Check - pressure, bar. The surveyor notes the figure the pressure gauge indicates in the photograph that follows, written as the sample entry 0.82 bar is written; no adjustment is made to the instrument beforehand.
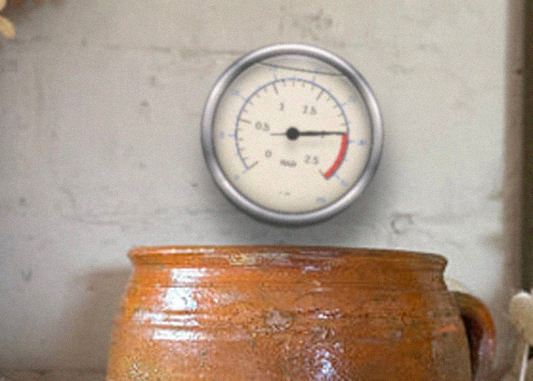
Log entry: 2 bar
